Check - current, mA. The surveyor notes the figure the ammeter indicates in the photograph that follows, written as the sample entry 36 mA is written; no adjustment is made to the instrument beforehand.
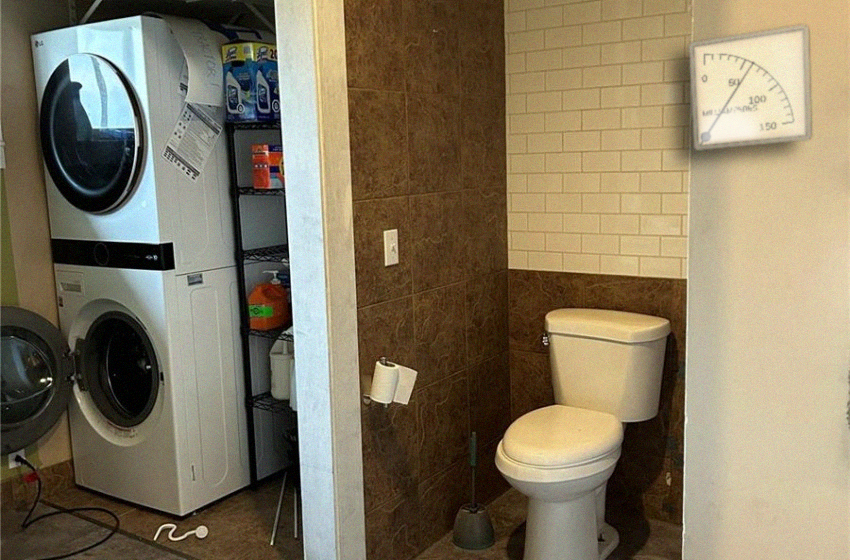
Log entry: 60 mA
